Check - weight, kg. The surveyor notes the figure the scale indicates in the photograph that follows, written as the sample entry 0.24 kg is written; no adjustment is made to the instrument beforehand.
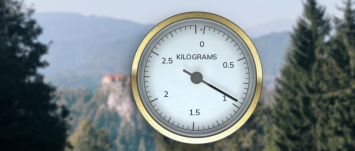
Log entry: 0.95 kg
